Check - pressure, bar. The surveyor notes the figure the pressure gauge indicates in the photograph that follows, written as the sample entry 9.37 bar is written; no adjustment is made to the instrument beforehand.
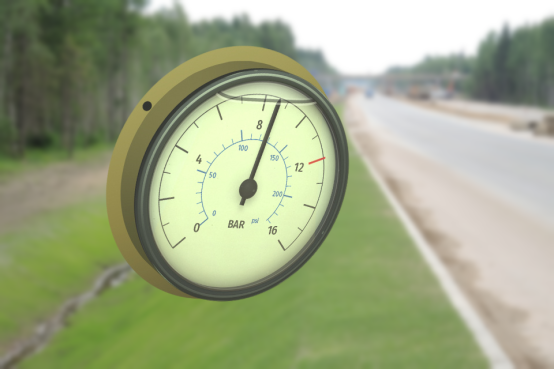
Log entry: 8.5 bar
